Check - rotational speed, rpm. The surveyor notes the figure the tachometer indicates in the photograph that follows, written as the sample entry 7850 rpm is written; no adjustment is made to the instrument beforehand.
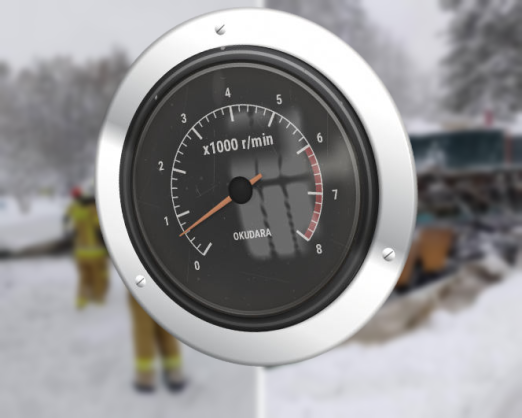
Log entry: 600 rpm
